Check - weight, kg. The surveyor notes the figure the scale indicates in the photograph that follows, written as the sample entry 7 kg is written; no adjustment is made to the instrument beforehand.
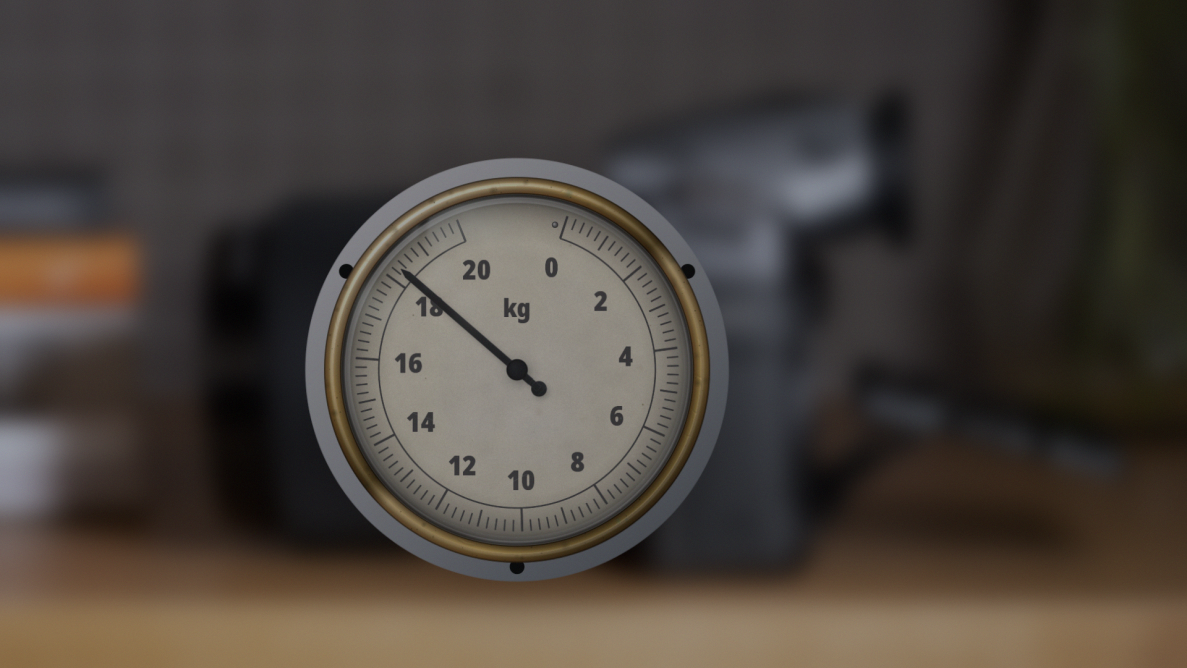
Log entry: 18.3 kg
